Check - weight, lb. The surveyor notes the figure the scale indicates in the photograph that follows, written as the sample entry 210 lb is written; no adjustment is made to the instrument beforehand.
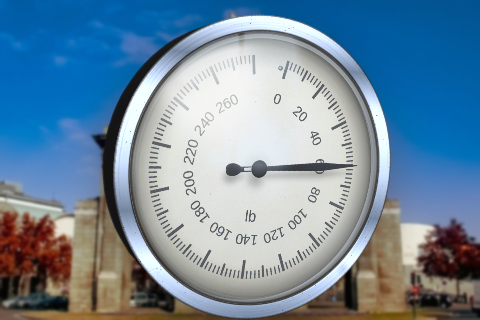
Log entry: 60 lb
